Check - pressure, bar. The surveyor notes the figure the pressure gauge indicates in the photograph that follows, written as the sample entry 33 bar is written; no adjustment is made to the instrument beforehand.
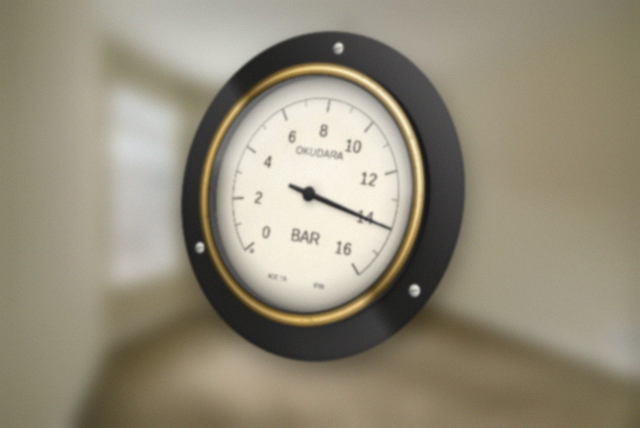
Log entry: 14 bar
